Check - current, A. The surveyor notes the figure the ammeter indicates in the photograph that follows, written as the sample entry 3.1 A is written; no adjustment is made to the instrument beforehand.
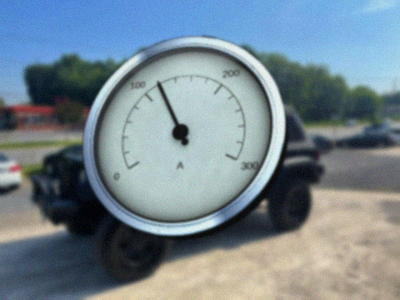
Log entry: 120 A
